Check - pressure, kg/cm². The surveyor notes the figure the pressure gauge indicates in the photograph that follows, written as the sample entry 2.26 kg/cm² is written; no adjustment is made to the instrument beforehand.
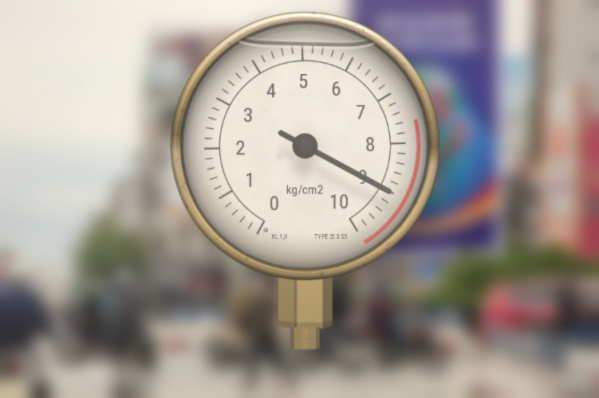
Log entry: 9 kg/cm²
